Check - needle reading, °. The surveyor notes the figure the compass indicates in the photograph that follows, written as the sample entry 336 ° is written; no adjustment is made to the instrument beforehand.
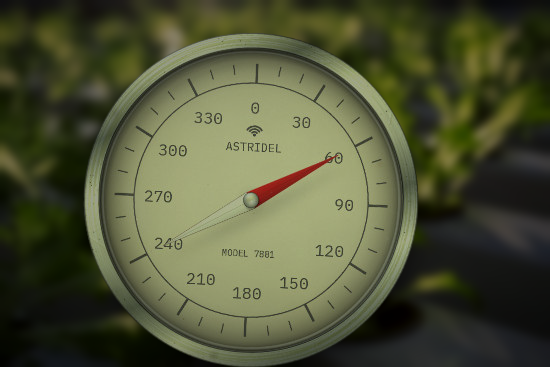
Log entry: 60 °
